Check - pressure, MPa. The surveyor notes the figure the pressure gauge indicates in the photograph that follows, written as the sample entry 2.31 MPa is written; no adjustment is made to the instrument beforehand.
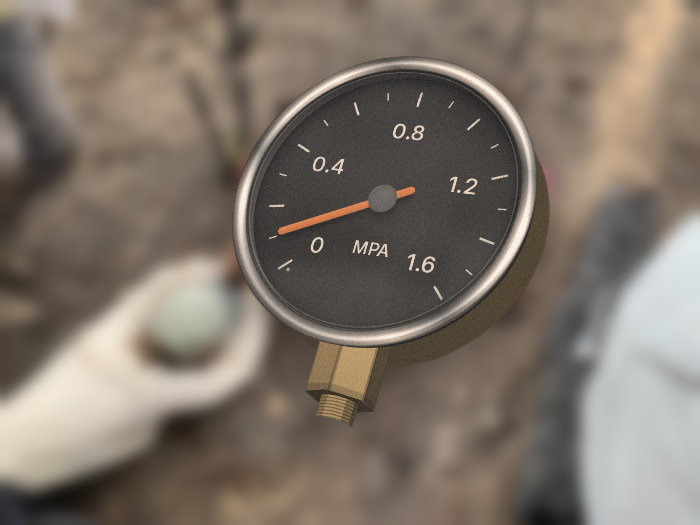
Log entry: 0.1 MPa
